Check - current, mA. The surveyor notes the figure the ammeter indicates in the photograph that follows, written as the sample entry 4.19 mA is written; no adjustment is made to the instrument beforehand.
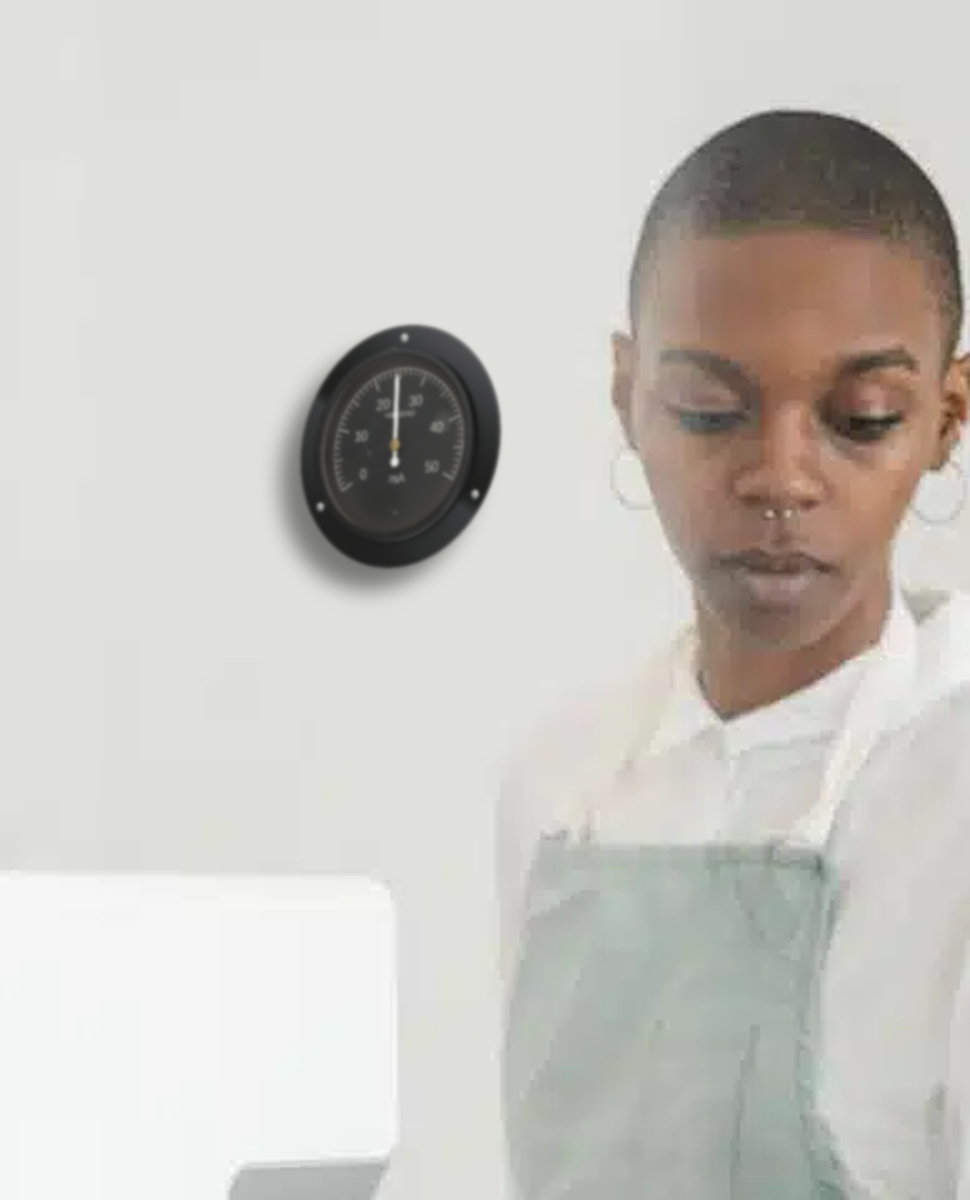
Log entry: 25 mA
